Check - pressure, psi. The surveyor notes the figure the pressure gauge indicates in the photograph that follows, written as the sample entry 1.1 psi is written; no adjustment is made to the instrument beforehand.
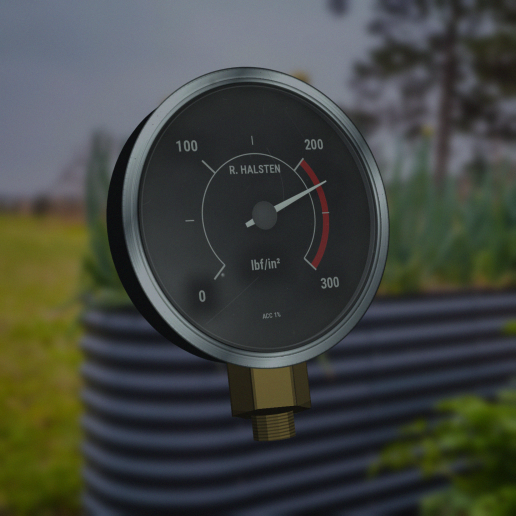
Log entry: 225 psi
